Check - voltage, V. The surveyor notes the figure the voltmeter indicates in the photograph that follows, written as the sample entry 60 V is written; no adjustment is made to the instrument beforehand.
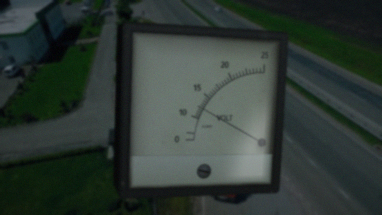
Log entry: 12.5 V
